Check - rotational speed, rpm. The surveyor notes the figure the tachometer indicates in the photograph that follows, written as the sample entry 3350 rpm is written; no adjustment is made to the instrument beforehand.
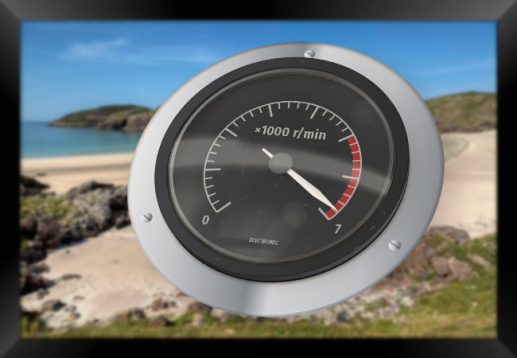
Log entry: 6800 rpm
